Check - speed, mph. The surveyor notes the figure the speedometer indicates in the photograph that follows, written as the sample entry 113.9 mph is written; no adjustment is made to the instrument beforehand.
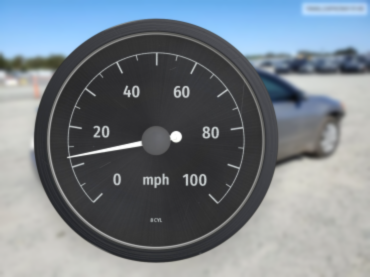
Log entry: 12.5 mph
